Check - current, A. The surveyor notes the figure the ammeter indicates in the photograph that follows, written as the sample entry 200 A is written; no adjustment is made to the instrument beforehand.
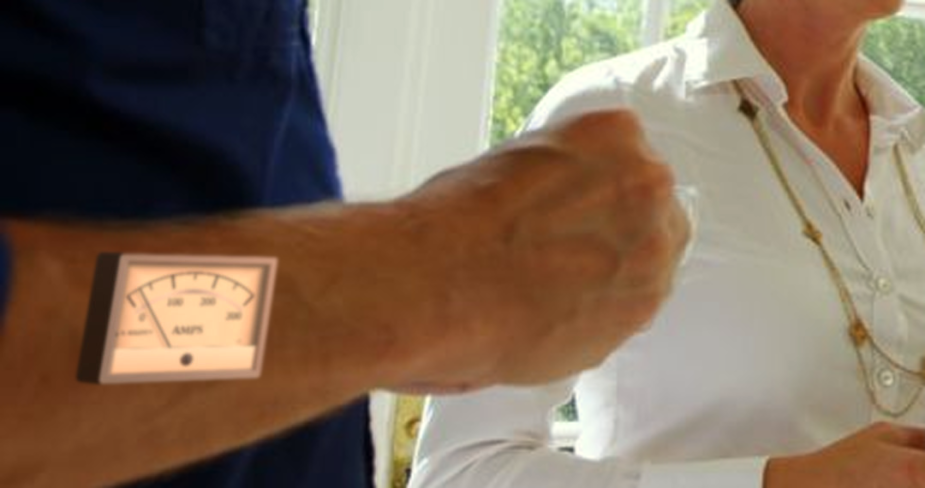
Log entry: 25 A
